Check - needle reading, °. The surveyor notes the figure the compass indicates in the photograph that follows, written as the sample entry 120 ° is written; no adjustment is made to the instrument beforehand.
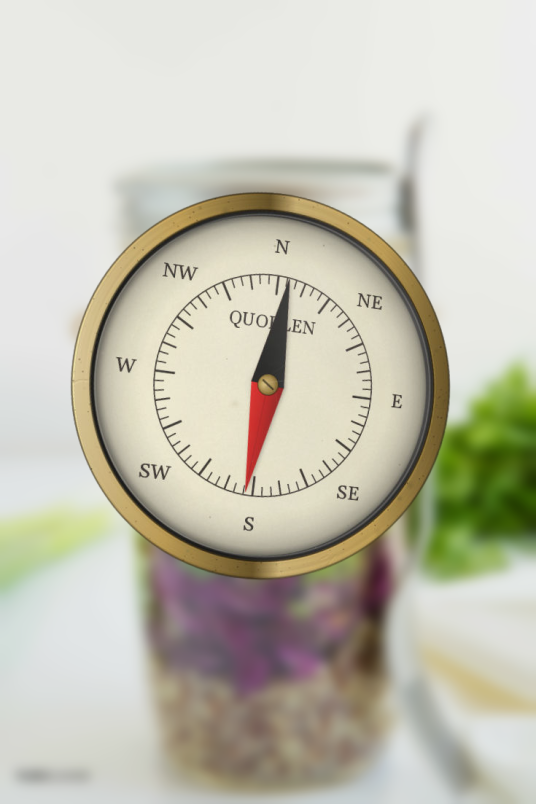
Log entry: 185 °
